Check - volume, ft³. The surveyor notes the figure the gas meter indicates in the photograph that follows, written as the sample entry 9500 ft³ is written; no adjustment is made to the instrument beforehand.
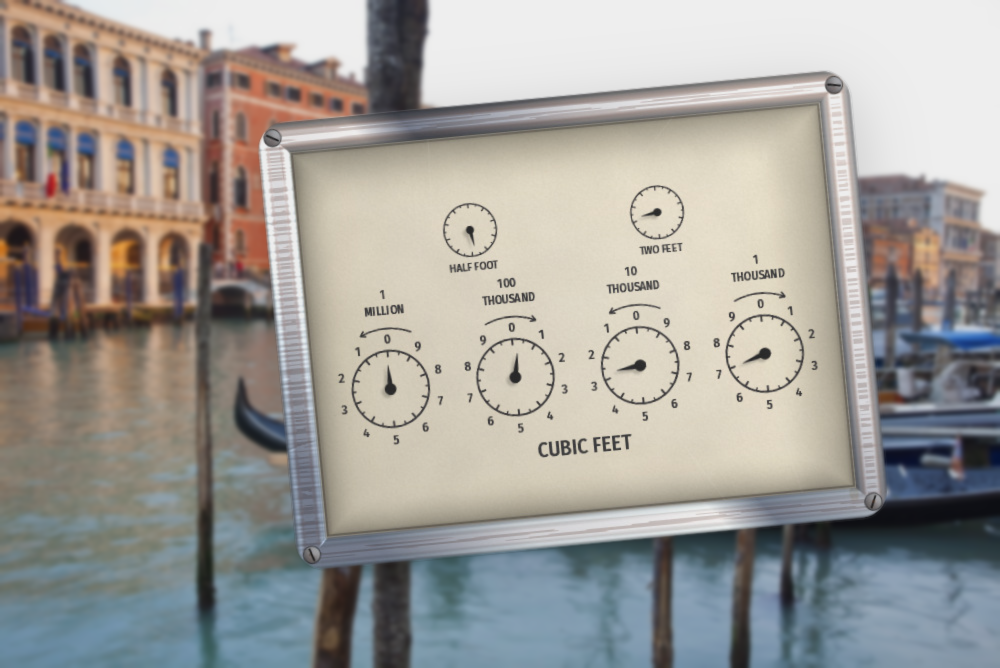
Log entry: 2700 ft³
